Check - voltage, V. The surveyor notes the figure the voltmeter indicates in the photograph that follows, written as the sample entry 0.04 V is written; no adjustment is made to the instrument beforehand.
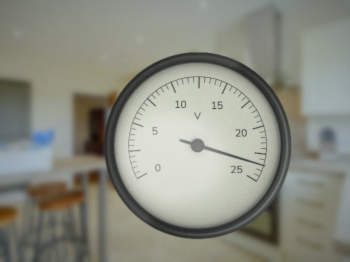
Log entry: 23.5 V
